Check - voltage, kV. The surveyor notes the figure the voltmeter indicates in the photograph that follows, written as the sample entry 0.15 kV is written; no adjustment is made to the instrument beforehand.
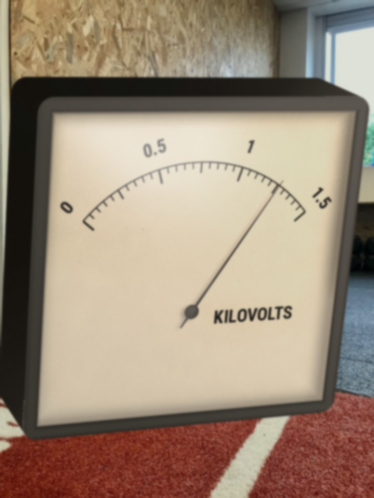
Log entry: 1.25 kV
